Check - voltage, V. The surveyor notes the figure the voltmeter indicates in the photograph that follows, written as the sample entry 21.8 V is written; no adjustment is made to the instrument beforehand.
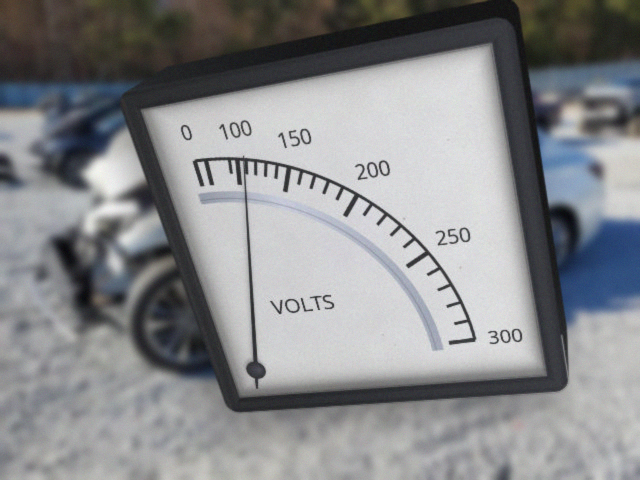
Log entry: 110 V
